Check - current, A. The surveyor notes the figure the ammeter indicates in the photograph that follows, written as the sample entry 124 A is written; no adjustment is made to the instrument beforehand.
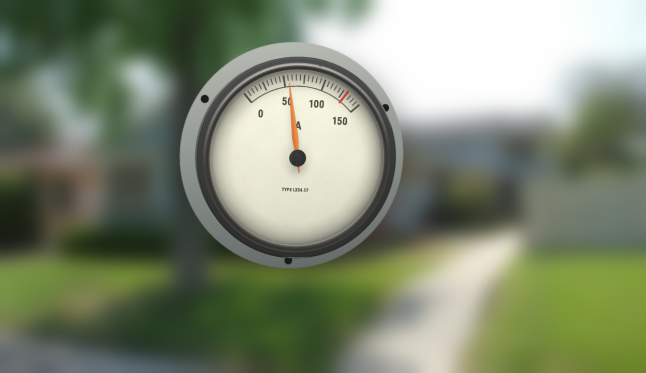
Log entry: 55 A
